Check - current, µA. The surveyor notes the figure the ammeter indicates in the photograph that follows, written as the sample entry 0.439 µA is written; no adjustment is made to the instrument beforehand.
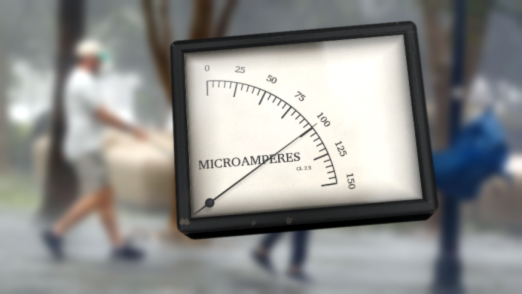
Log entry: 100 µA
